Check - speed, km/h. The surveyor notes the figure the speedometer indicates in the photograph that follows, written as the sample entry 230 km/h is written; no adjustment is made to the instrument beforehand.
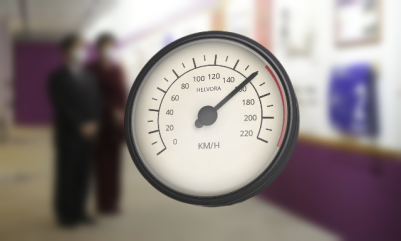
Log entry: 160 km/h
